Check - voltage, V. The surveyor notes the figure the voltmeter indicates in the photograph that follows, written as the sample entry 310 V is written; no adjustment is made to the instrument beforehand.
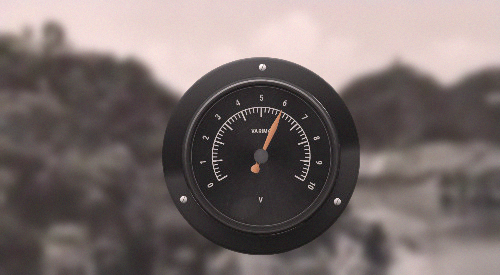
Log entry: 6 V
